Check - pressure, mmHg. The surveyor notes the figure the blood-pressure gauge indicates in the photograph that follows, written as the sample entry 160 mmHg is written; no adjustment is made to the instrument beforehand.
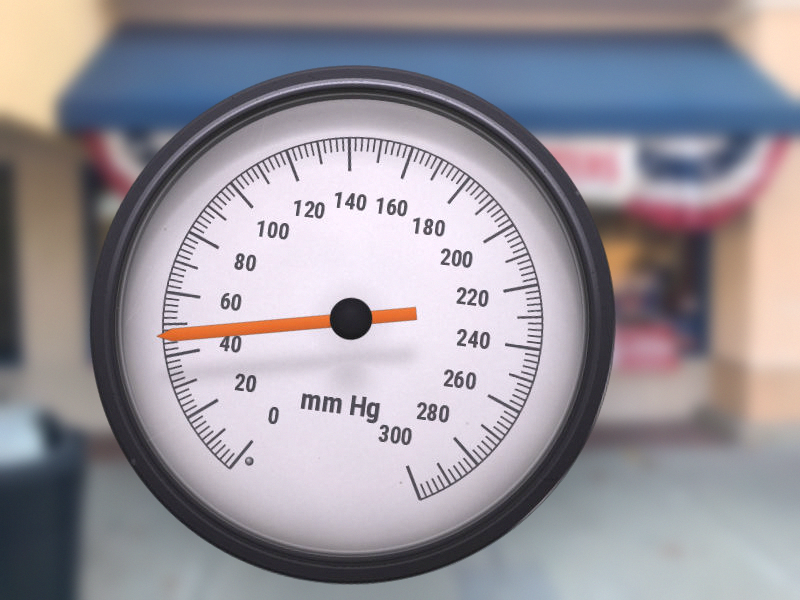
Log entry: 46 mmHg
